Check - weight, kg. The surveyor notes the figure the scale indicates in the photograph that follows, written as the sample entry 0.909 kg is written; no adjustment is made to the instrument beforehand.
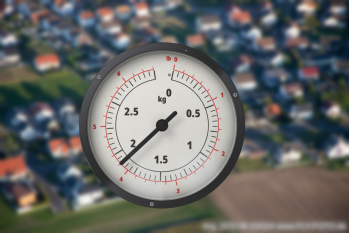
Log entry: 1.9 kg
